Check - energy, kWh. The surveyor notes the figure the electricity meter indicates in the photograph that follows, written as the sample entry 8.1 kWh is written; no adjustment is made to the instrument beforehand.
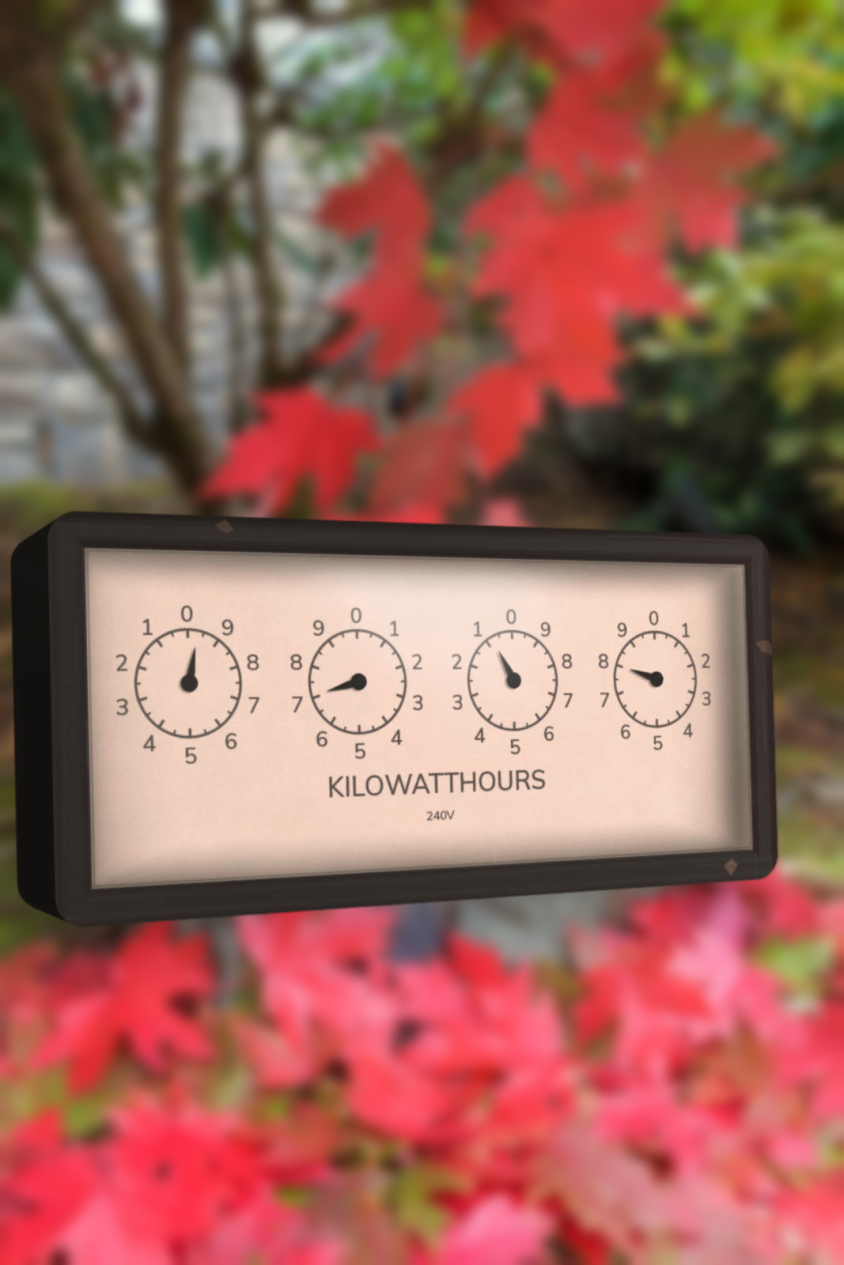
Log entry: 9708 kWh
